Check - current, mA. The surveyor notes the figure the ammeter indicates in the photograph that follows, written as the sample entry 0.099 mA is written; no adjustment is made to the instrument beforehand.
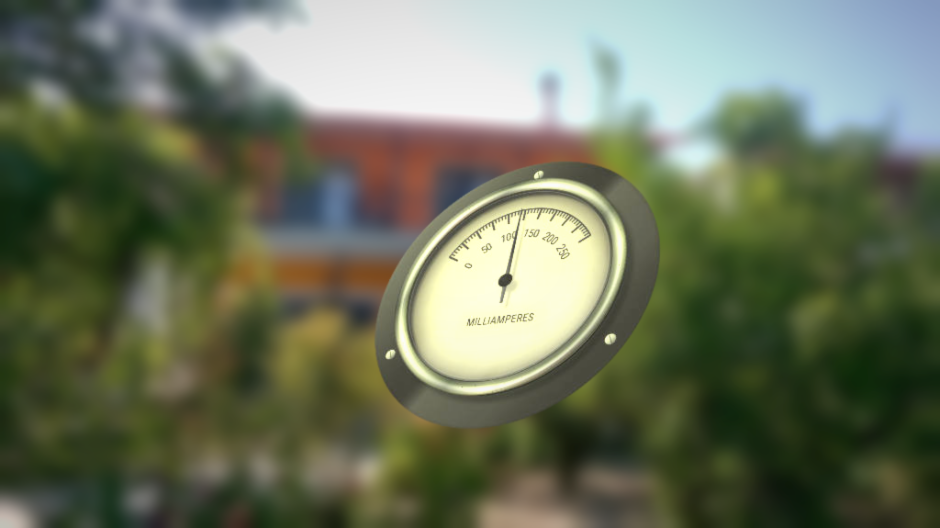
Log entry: 125 mA
